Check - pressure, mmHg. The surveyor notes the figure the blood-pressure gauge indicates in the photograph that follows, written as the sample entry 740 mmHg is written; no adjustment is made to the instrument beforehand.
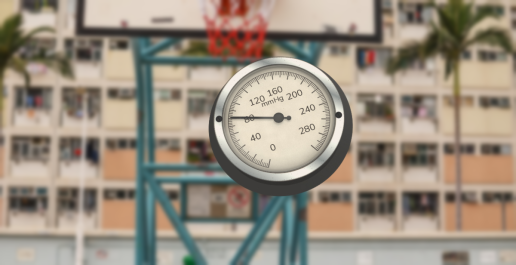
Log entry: 80 mmHg
